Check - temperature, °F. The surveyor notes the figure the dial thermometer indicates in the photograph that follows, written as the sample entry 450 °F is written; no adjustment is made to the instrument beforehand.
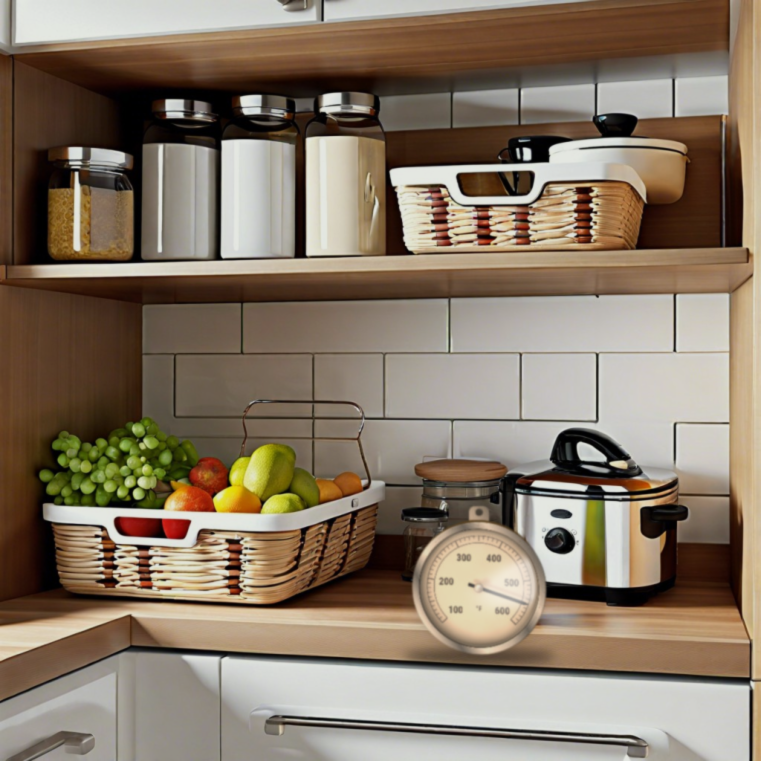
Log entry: 550 °F
